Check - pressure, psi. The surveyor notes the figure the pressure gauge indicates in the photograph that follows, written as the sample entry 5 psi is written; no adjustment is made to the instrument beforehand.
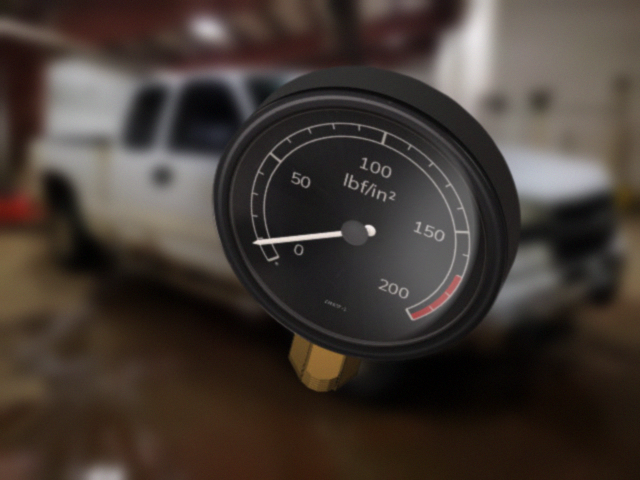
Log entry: 10 psi
